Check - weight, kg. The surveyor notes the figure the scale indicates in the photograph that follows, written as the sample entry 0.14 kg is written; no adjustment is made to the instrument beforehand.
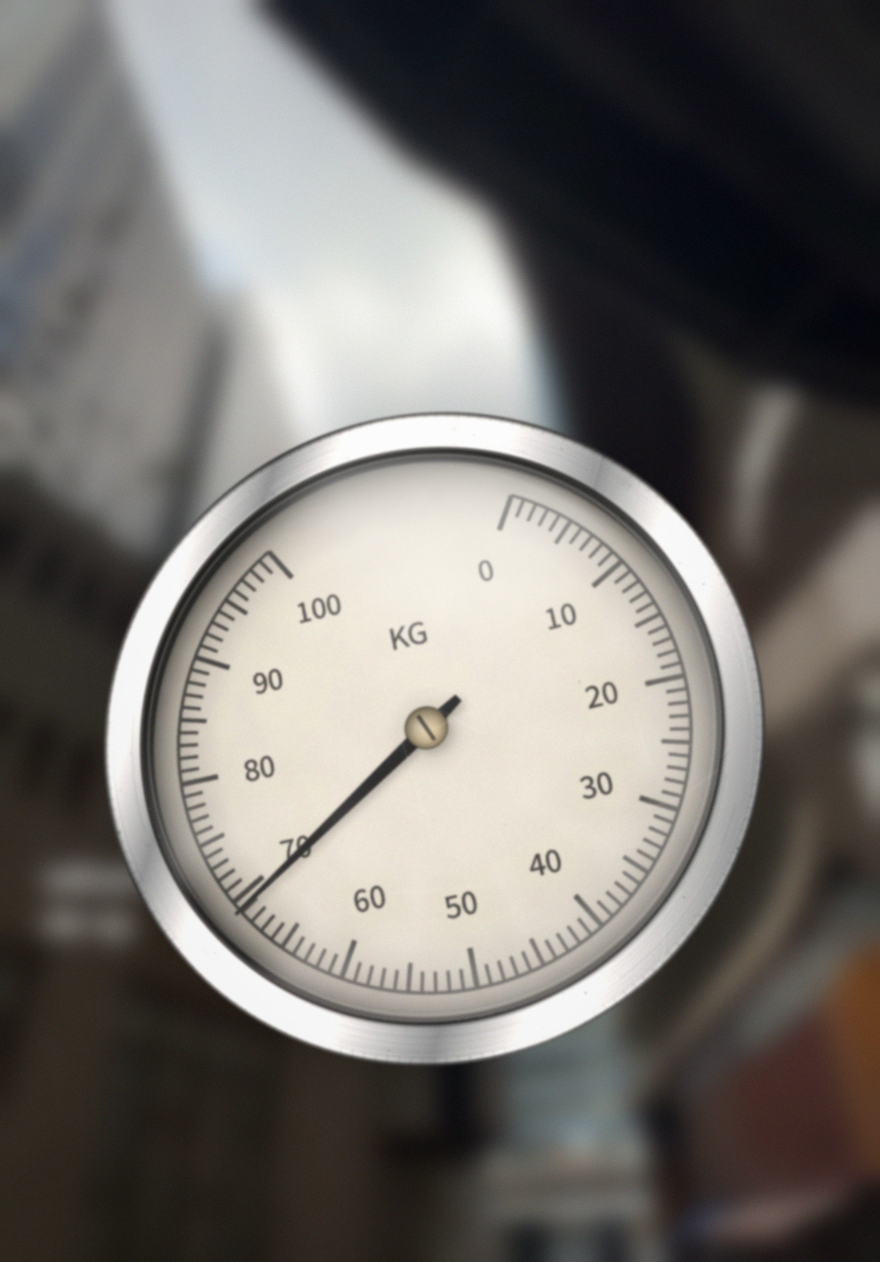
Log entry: 69 kg
